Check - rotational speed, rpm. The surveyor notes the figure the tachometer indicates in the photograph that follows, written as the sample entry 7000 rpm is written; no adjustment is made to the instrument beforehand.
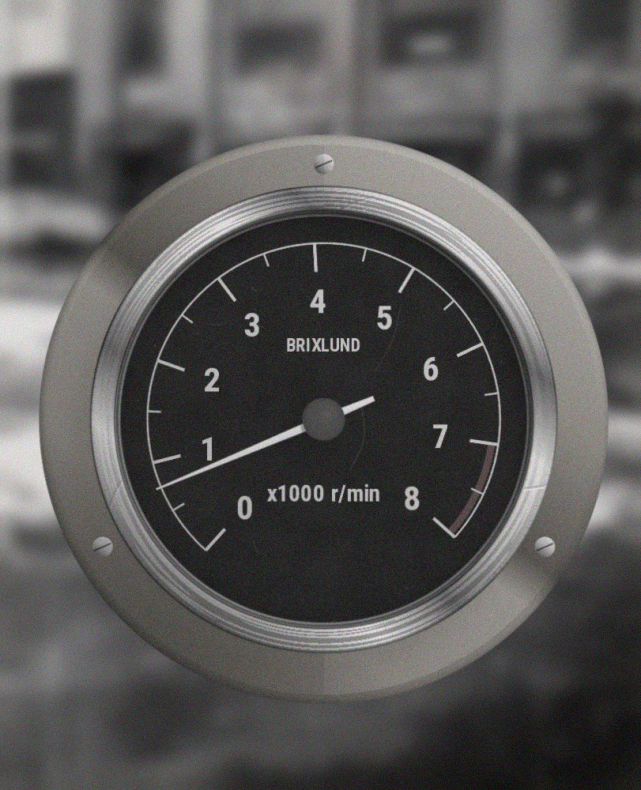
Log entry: 750 rpm
